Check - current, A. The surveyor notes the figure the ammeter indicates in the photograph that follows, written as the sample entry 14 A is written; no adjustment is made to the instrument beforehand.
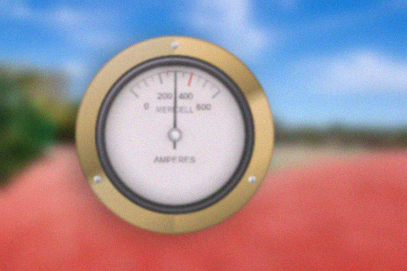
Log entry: 300 A
